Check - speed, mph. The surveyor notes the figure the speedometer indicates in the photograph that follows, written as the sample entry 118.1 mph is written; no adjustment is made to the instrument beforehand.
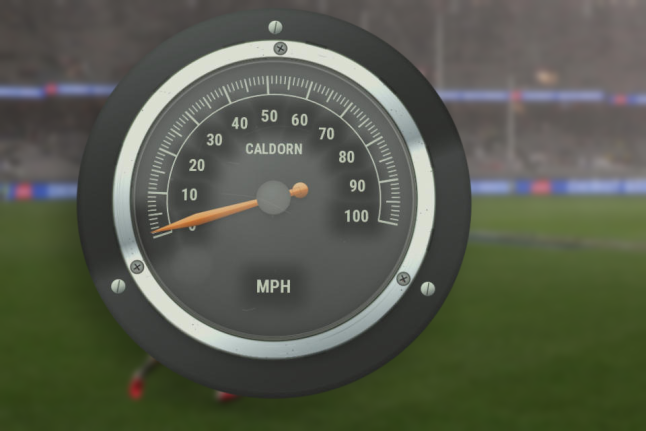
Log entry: 1 mph
